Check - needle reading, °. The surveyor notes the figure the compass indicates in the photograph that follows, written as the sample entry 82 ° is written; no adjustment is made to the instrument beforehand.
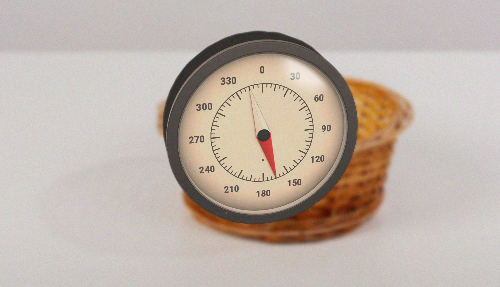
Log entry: 165 °
